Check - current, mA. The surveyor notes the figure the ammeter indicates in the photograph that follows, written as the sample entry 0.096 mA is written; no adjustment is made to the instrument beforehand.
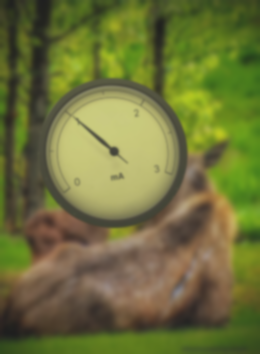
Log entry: 1 mA
